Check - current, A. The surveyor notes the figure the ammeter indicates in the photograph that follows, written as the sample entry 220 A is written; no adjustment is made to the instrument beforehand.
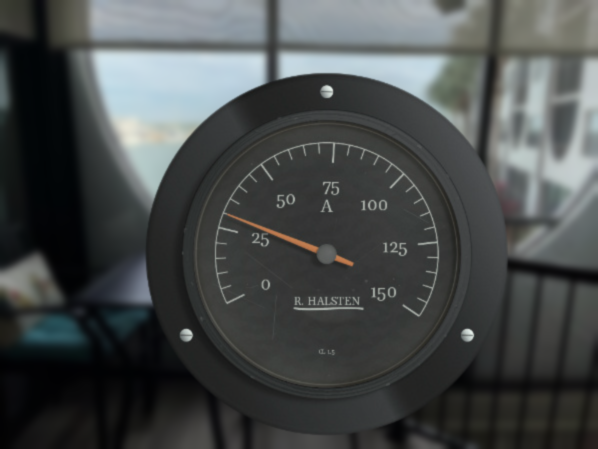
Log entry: 30 A
